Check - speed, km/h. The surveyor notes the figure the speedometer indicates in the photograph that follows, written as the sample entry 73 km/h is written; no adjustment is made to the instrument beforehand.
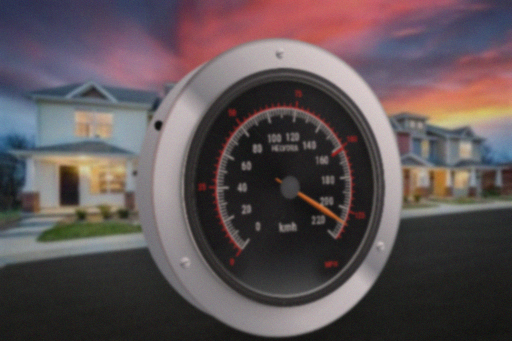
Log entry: 210 km/h
